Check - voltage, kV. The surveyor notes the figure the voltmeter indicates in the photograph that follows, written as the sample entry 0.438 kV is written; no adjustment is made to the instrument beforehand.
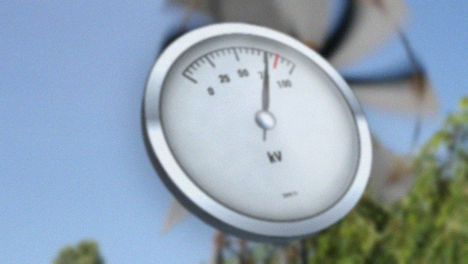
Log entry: 75 kV
